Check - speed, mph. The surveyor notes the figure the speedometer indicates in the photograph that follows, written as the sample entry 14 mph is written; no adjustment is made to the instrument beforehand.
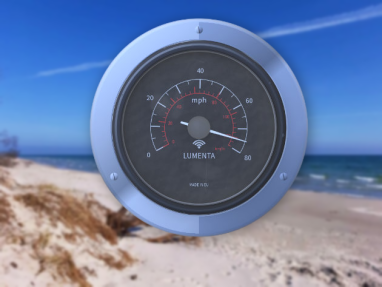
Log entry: 75 mph
